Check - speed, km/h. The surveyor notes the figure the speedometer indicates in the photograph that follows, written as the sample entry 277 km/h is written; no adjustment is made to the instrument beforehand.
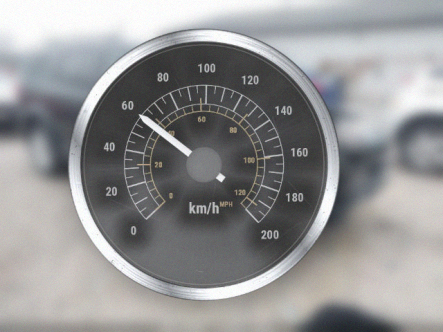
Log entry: 60 km/h
